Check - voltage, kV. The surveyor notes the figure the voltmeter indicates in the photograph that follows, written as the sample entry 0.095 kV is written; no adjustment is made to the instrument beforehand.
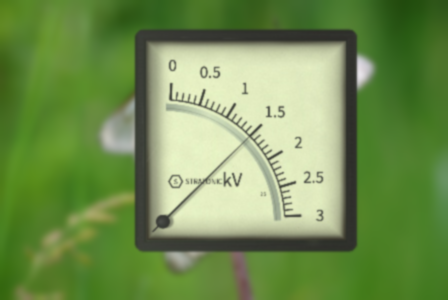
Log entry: 1.5 kV
